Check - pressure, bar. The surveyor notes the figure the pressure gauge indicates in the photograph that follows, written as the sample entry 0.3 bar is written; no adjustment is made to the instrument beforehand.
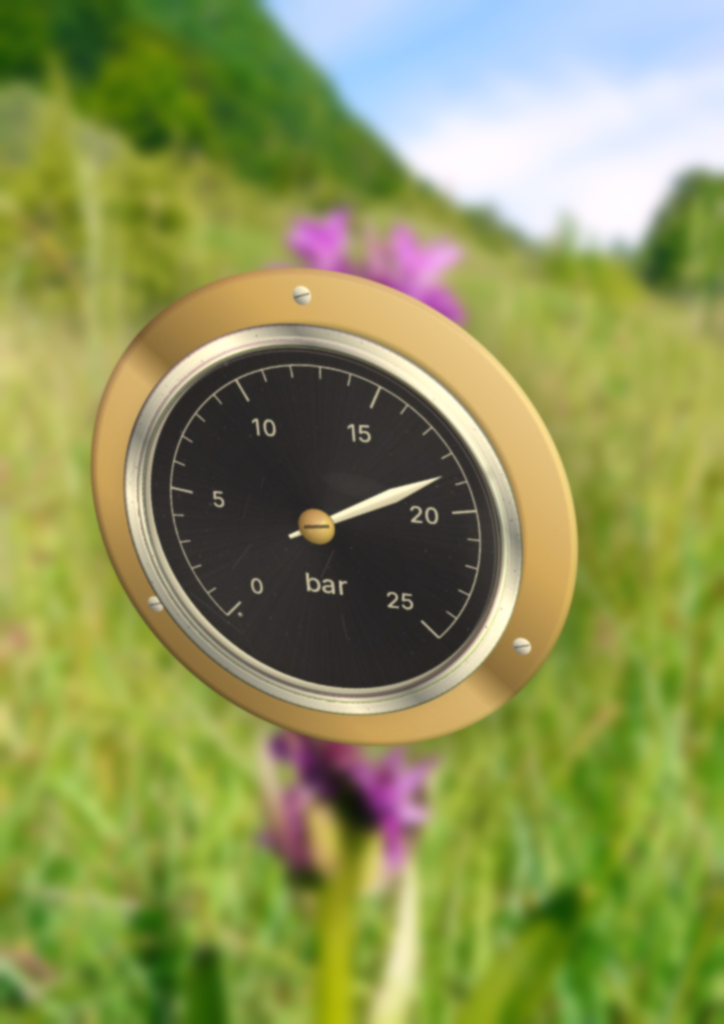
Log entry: 18.5 bar
